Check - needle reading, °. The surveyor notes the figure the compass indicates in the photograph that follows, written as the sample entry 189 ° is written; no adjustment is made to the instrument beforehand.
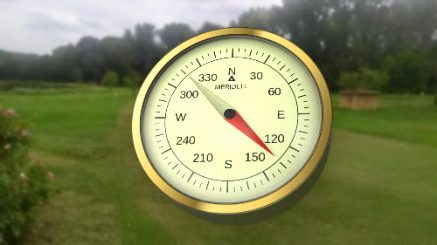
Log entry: 135 °
